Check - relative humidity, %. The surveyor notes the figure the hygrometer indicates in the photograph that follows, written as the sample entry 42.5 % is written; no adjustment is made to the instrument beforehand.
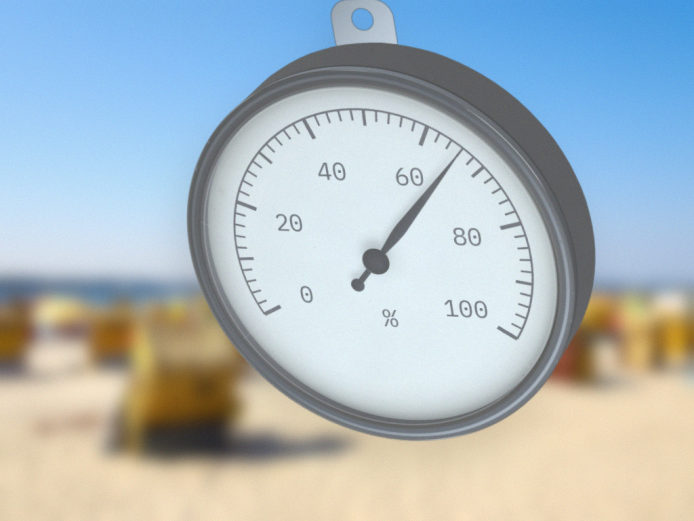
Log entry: 66 %
